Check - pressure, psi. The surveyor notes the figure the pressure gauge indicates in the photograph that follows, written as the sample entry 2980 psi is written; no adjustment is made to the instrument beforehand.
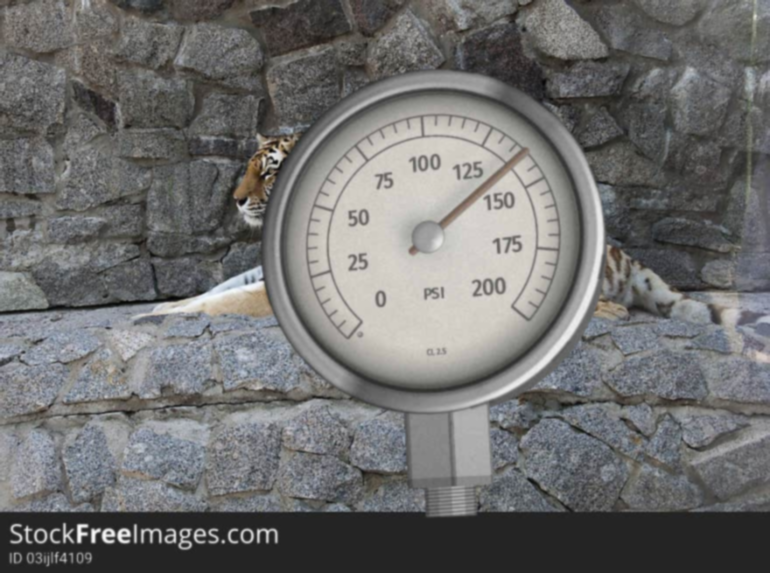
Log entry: 140 psi
